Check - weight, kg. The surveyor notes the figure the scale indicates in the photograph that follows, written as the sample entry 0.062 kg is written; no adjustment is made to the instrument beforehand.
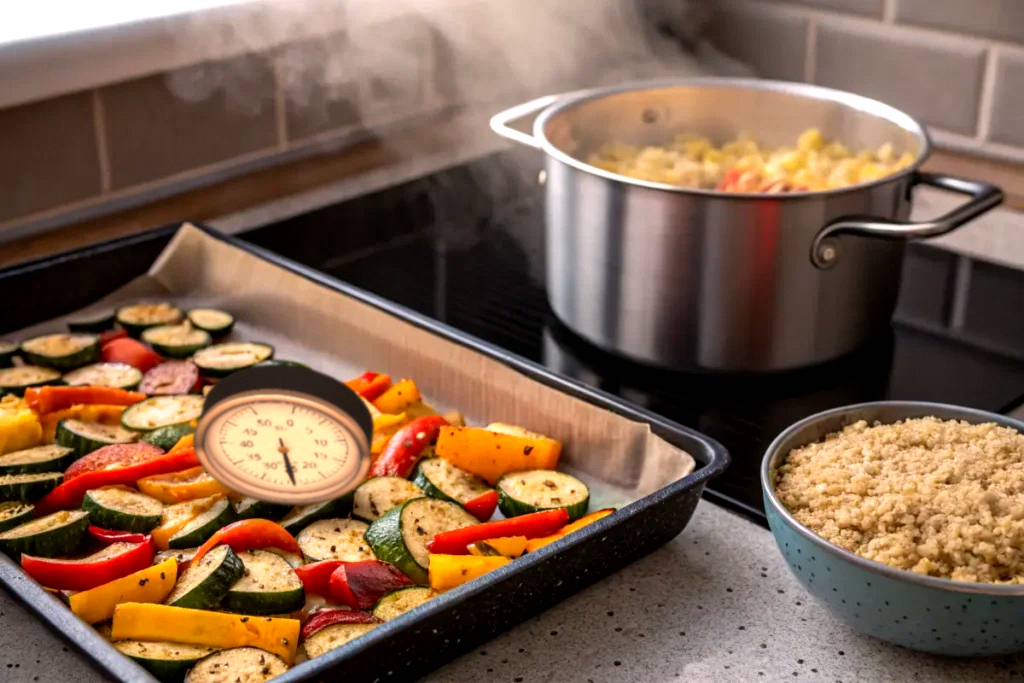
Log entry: 25 kg
